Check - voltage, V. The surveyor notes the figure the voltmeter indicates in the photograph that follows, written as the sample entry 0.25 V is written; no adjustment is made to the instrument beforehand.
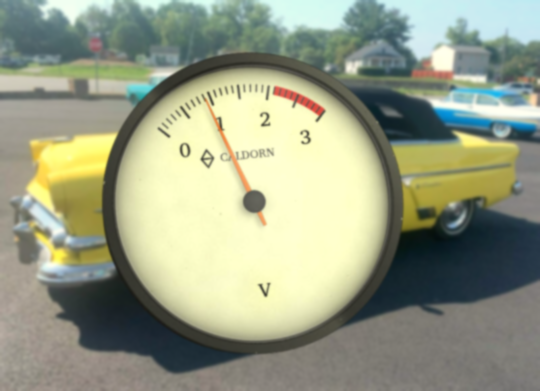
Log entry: 0.9 V
